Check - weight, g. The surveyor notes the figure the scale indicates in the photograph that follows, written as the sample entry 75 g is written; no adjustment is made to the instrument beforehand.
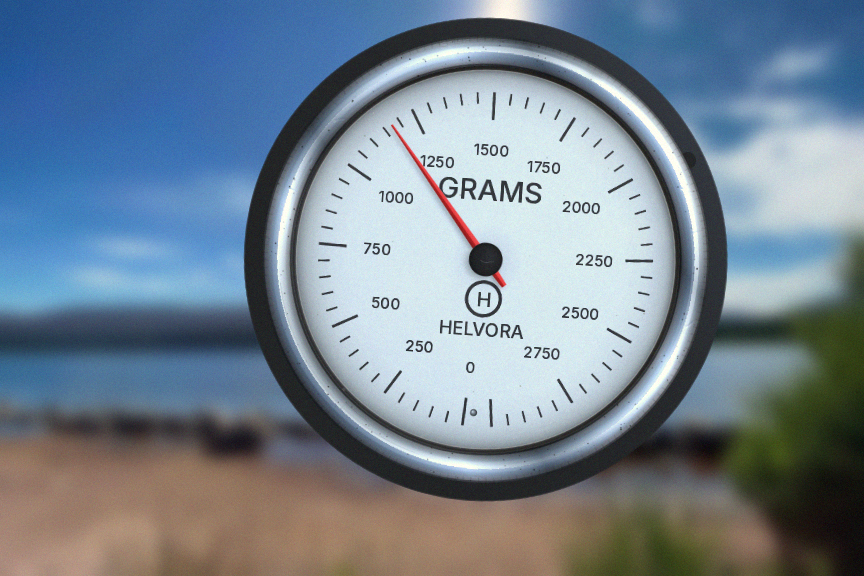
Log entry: 1175 g
